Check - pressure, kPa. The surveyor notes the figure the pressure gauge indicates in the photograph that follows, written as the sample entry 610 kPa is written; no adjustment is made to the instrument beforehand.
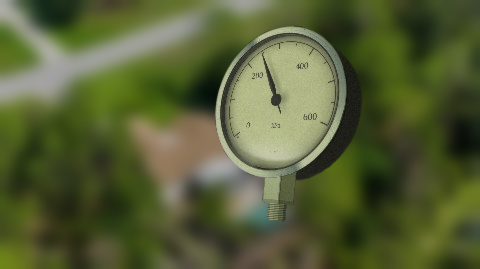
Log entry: 250 kPa
